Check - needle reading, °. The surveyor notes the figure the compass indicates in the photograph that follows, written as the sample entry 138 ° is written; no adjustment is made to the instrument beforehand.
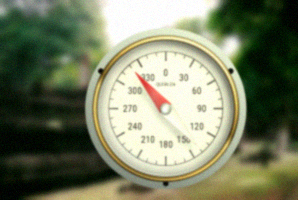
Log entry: 320 °
